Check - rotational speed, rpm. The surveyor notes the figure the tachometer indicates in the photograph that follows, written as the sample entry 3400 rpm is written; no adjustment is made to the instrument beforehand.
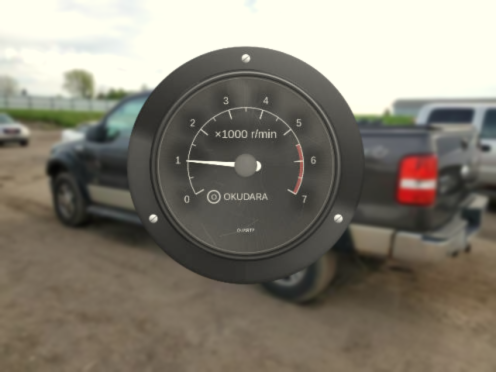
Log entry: 1000 rpm
